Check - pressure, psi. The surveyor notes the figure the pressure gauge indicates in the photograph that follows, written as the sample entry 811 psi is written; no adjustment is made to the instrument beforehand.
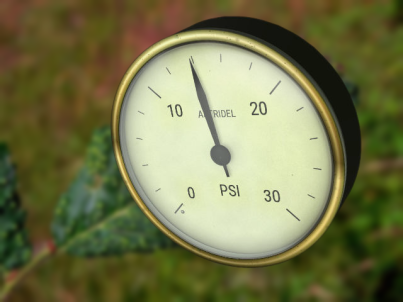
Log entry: 14 psi
